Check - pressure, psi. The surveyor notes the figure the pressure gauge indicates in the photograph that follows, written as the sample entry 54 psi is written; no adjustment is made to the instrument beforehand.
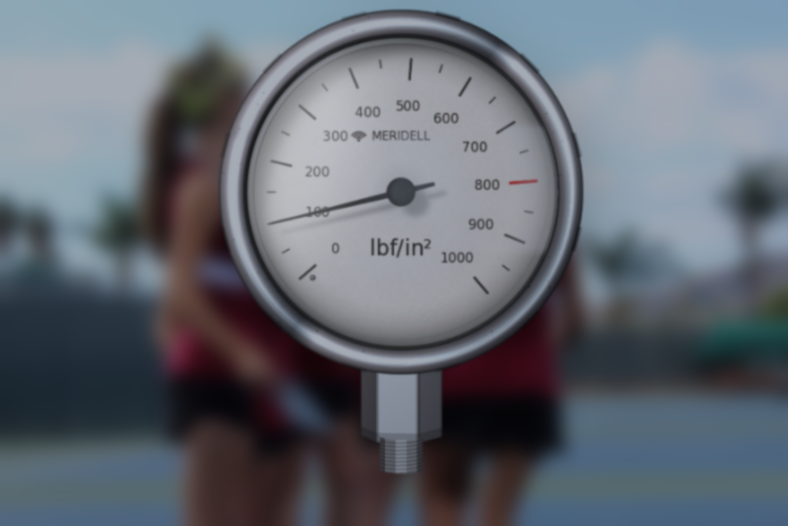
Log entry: 100 psi
